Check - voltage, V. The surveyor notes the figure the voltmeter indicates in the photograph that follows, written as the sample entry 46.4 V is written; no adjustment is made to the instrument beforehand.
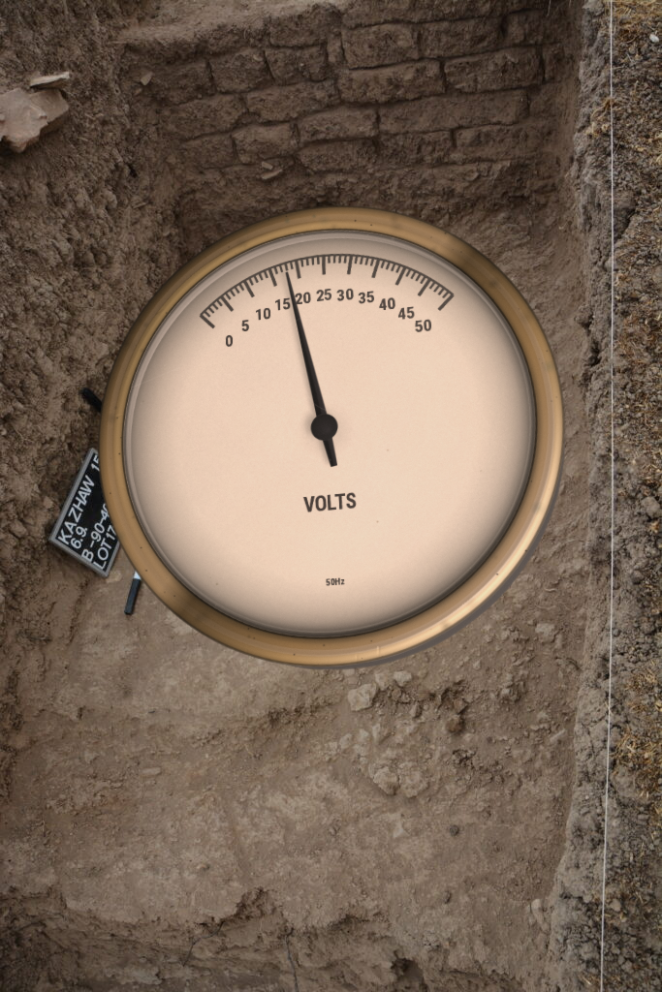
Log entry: 18 V
